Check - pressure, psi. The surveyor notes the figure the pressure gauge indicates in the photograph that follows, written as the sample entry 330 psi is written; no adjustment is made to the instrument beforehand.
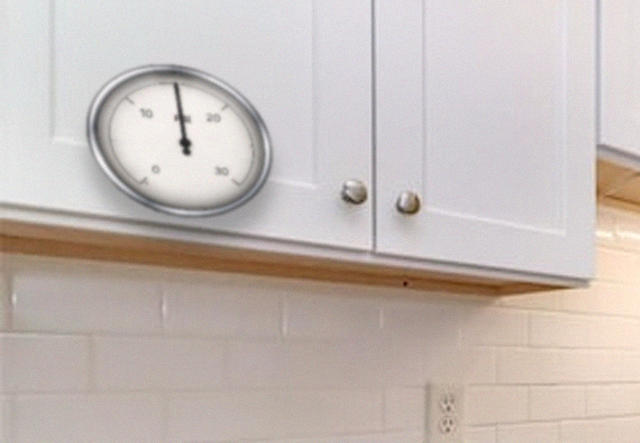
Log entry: 15 psi
